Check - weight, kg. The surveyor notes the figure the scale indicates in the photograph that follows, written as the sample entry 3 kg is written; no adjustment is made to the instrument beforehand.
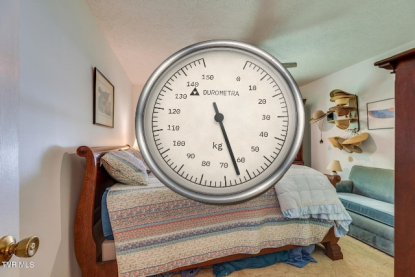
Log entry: 64 kg
